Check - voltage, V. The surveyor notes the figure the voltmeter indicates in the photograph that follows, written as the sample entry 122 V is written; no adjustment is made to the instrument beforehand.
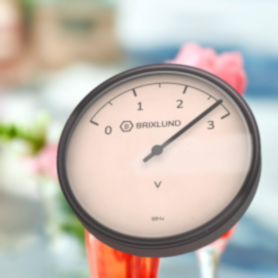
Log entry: 2.75 V
